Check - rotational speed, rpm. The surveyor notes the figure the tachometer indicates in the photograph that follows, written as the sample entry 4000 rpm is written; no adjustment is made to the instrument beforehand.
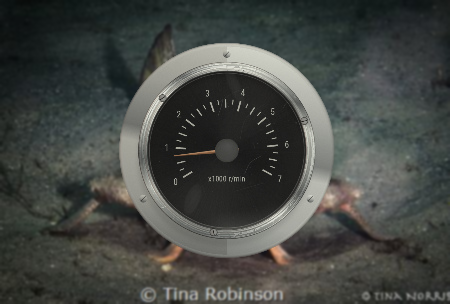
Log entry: 750 rpm
